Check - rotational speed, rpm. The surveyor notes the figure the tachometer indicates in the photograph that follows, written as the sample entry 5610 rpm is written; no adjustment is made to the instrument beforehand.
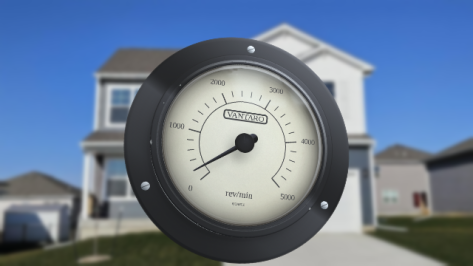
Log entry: 200 rpm
